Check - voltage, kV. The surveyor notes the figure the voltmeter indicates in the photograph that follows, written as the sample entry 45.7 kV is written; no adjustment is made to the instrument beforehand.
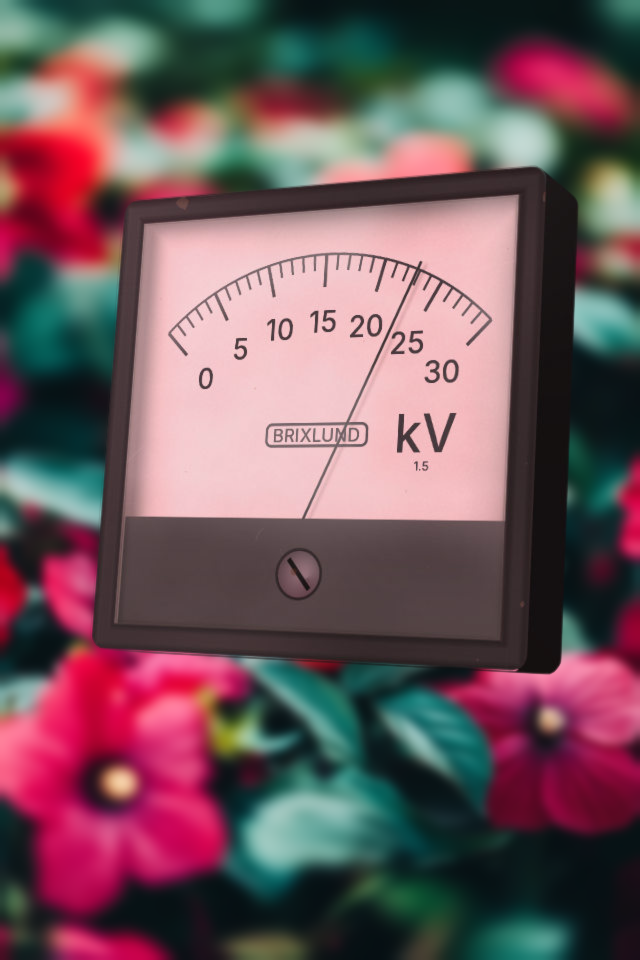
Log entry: 23 kV
